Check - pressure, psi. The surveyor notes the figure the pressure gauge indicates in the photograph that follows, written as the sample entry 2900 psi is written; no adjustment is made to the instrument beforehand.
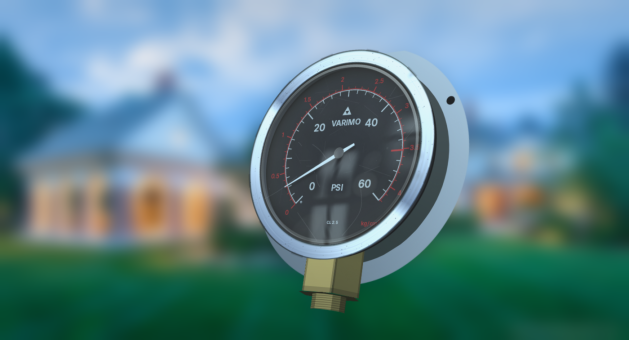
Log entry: 4 psi
